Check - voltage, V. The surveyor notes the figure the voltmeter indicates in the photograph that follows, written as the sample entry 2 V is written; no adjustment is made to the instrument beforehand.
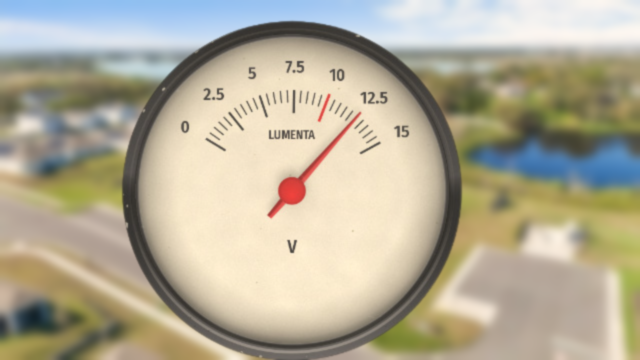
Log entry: 12.5 V
